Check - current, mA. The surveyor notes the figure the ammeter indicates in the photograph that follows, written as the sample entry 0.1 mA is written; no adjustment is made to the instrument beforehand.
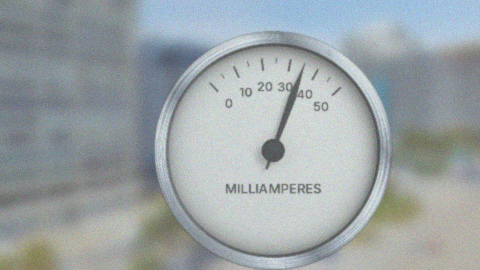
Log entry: 35 mA
